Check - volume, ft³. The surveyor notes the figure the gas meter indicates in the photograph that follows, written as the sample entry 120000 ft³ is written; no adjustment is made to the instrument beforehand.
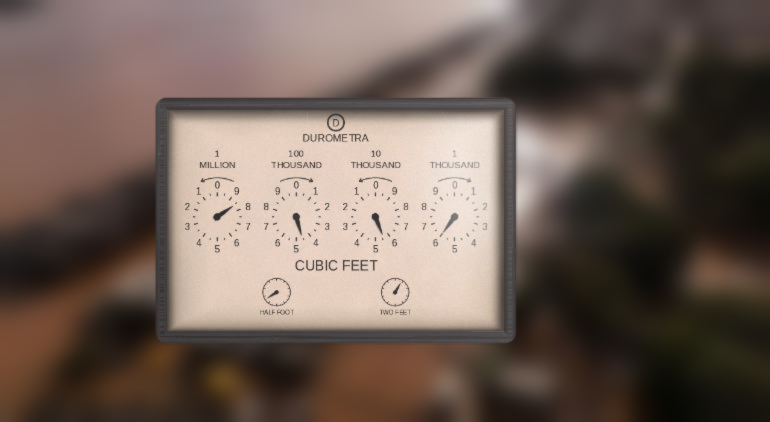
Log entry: 845600 ft³
